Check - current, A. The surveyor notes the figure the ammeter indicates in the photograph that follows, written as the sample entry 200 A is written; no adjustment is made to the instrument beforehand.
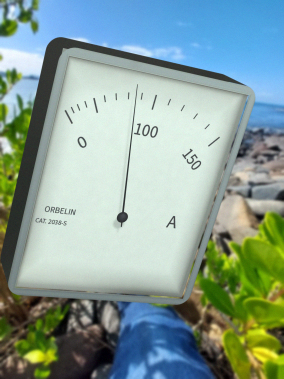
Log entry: 85 A
